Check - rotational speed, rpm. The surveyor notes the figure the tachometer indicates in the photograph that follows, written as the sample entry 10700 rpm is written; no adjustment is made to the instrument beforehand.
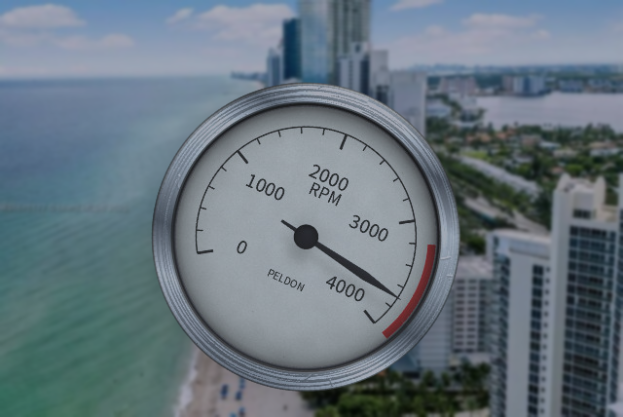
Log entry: 3700 rpm
